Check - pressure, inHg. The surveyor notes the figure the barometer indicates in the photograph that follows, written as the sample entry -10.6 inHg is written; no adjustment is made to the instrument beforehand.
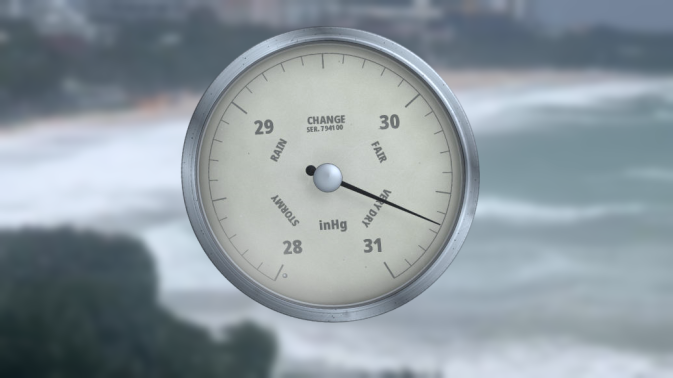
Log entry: 30.65 inHg
